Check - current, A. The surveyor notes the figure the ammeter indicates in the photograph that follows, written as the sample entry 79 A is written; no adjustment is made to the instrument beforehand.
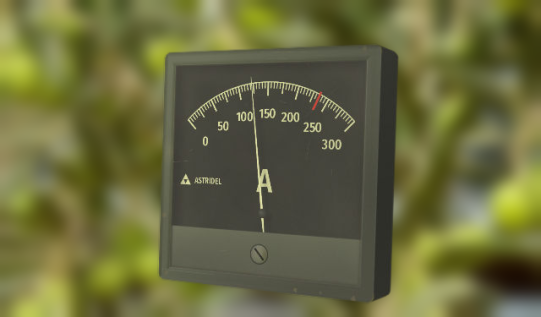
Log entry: 125 A
